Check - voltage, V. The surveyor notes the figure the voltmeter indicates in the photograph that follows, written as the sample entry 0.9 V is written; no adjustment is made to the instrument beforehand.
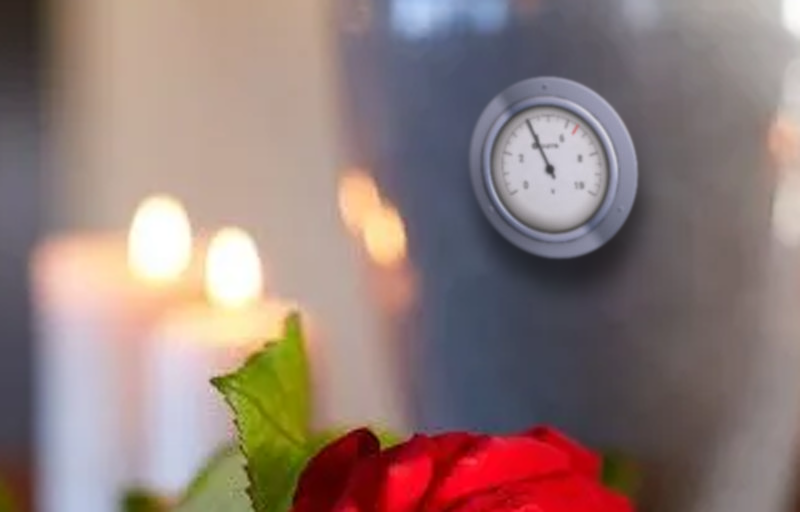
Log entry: 4 V
